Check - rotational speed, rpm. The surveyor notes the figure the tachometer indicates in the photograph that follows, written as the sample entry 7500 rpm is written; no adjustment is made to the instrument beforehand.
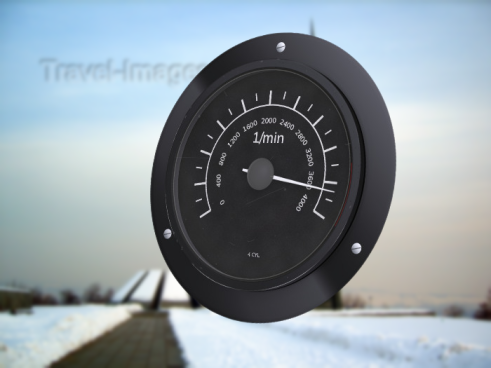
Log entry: 3700 rpm
